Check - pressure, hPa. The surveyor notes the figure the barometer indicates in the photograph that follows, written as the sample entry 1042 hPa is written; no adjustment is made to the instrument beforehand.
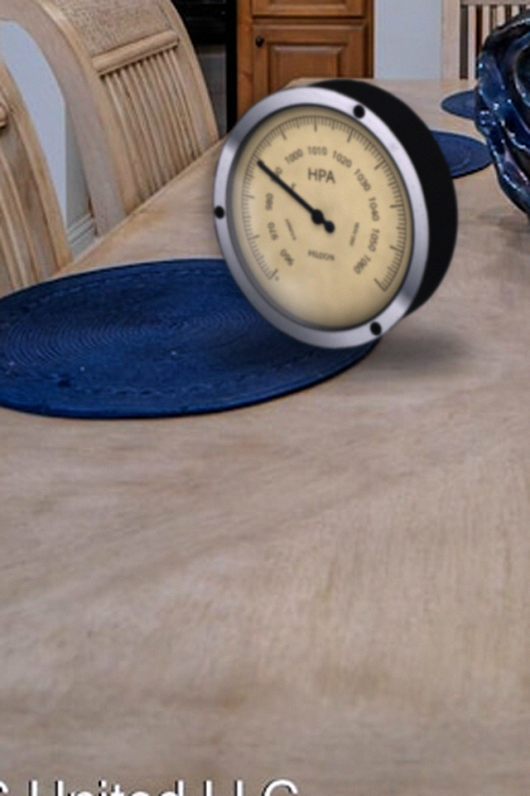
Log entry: 990 hPa
